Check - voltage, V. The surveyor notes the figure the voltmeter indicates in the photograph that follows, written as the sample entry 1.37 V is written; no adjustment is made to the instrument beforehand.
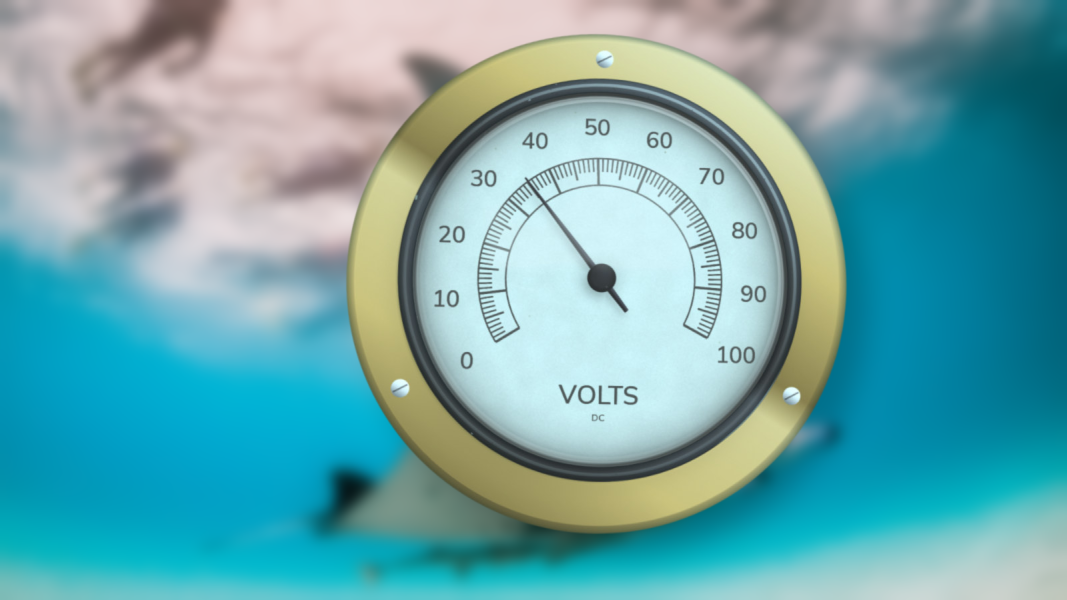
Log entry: 35 V
